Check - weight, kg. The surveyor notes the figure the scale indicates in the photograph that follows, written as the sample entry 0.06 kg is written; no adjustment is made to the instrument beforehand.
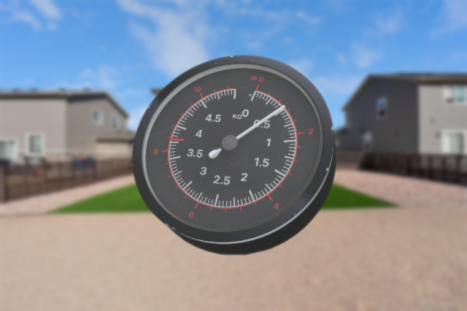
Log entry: 0.5 kg
